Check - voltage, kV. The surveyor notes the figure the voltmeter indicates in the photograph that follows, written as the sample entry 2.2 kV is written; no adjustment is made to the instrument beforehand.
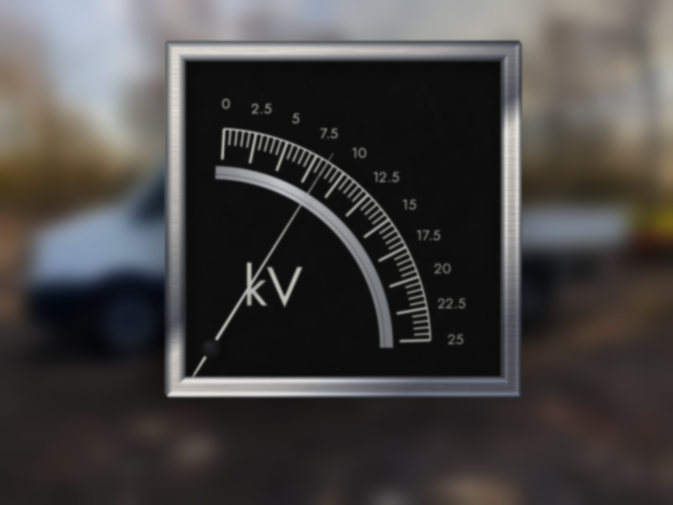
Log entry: 8.5 kV
